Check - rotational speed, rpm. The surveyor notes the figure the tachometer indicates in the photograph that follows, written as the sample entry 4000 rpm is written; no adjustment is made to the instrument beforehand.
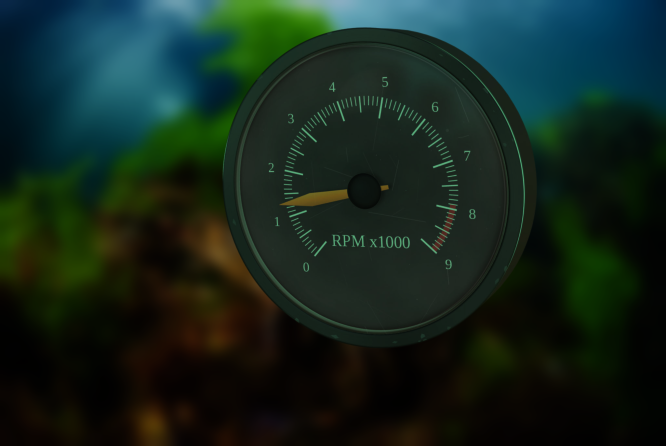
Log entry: 1300 rpm
